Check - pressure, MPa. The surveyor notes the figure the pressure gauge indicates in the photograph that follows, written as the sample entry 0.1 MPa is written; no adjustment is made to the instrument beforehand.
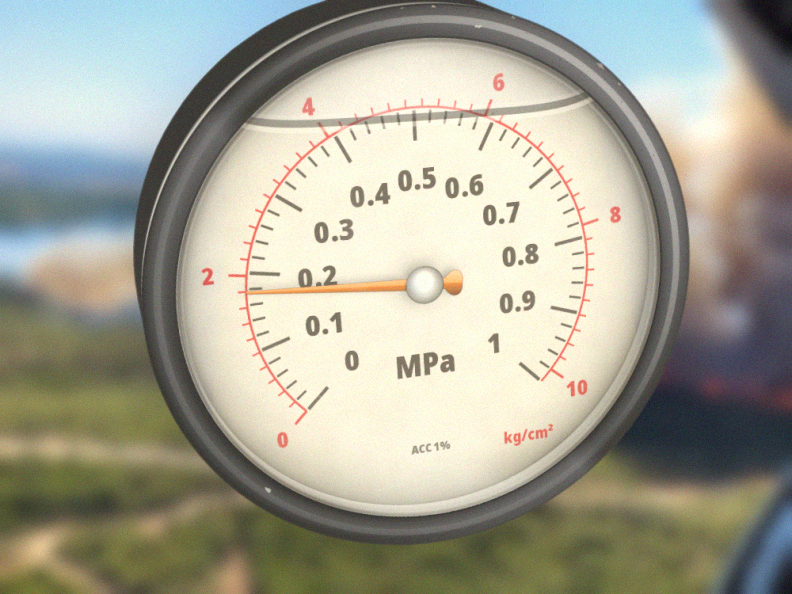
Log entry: 0.18 MPa
